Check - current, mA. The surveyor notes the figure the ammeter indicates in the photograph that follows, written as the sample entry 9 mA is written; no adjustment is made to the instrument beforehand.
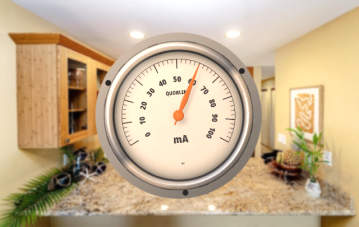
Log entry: 60 mA
